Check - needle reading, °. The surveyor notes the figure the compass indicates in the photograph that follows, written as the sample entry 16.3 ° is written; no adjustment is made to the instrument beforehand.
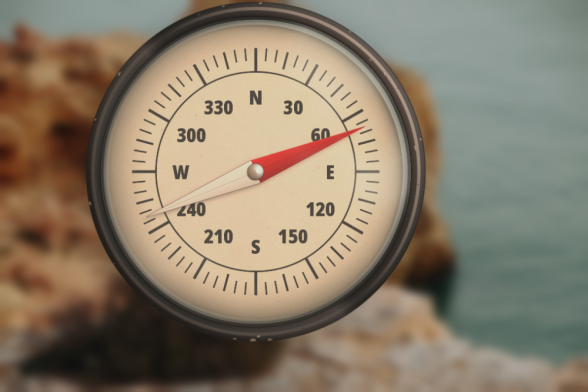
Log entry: 67.5 °
